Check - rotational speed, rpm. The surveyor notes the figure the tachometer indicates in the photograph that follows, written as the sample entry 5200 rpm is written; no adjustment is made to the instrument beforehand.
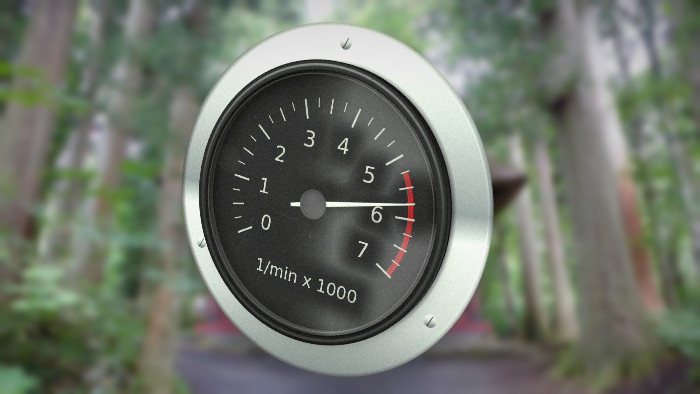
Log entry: 5750 rpm
